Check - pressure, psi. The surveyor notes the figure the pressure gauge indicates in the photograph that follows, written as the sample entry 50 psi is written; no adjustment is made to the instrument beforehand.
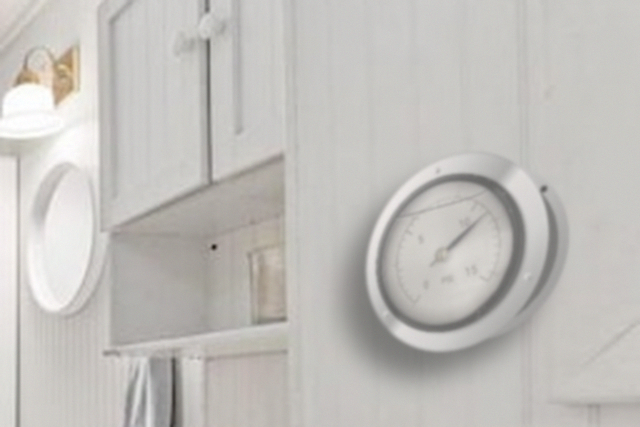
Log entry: 11 psi
